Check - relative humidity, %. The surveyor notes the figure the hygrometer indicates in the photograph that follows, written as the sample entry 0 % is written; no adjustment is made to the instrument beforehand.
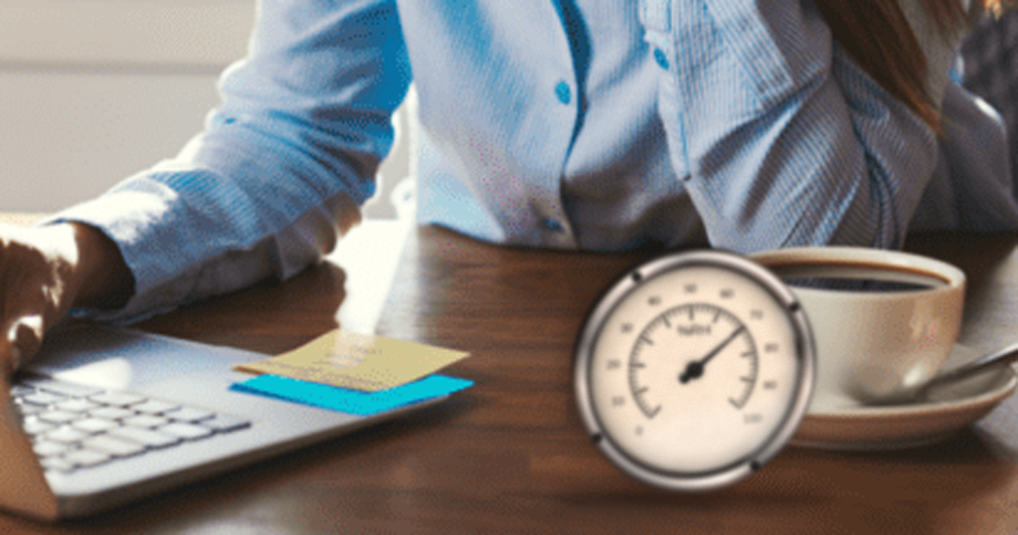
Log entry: 70 %
